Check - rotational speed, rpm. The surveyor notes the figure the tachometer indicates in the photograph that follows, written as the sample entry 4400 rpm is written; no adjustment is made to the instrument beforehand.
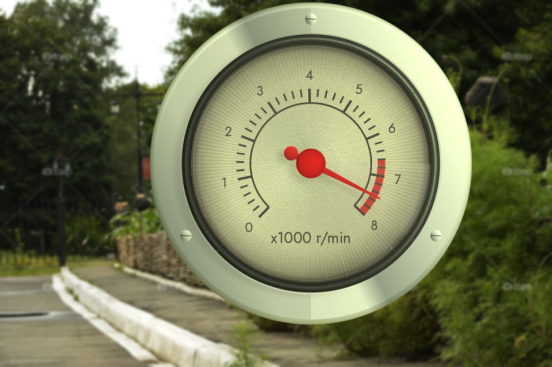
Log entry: 7500 rpm
